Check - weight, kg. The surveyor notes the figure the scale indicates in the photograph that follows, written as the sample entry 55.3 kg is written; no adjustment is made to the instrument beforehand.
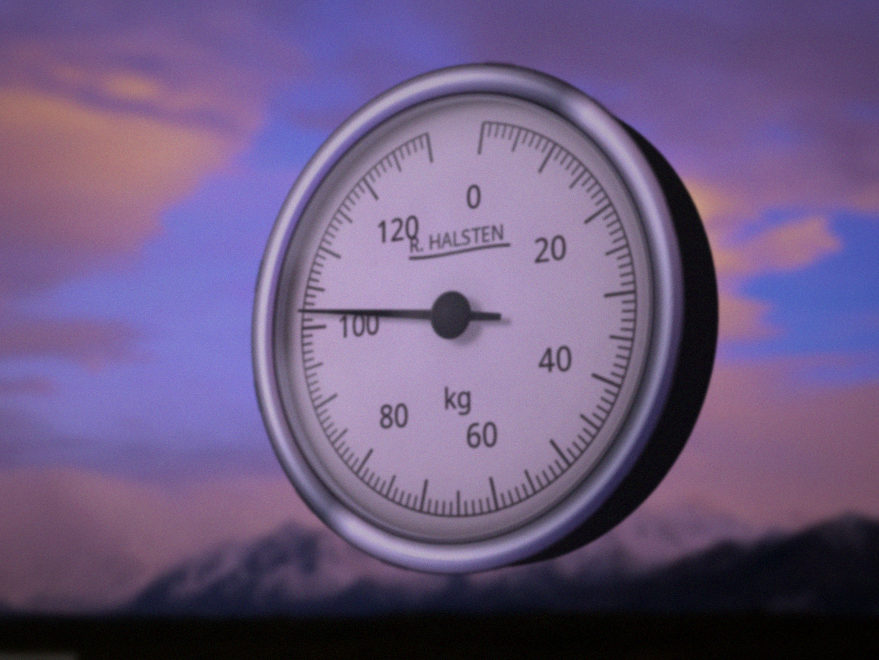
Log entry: 102 kg
